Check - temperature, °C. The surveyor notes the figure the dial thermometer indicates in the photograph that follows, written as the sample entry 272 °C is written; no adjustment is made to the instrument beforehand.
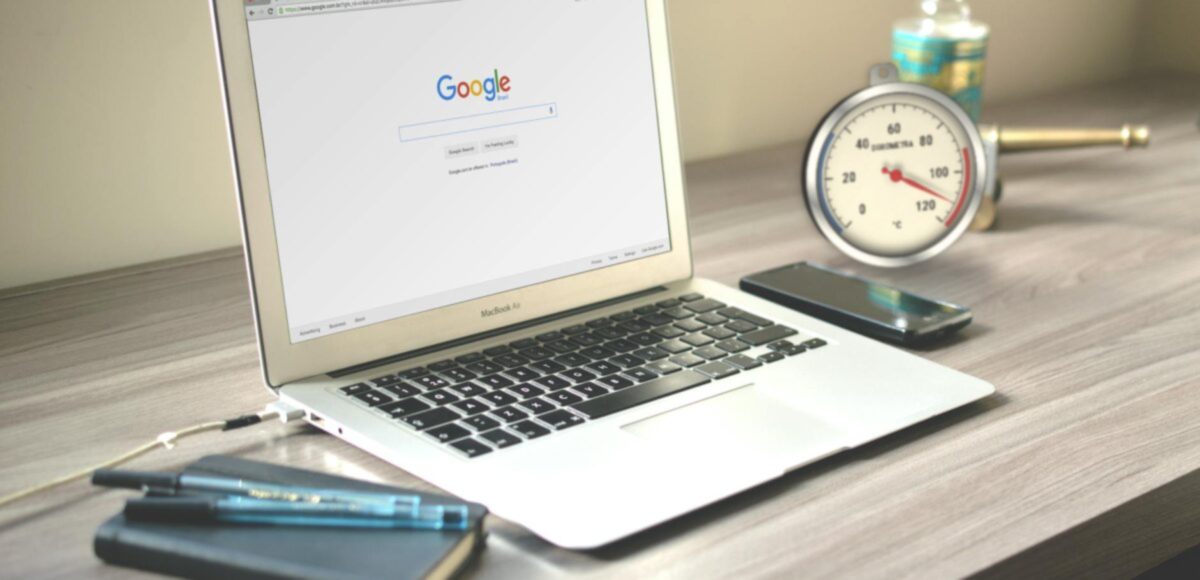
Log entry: 112 °C
